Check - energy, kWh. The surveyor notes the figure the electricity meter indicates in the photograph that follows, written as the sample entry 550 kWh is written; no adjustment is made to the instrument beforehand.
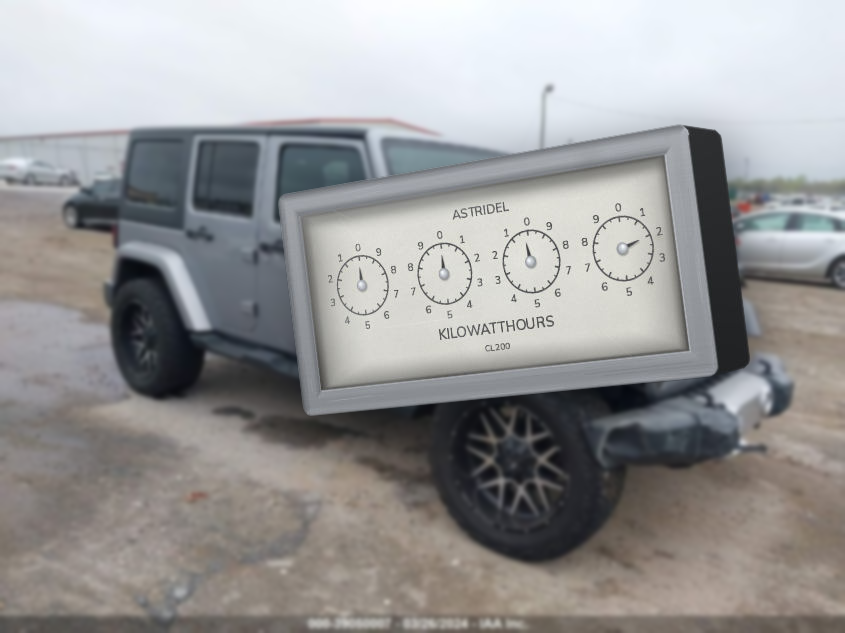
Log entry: 2 kWh
